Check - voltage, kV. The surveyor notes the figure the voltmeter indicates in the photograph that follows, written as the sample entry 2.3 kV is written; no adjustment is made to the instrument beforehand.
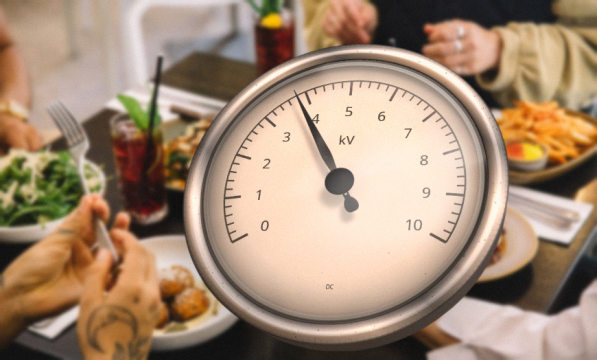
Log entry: 3.8 kV
